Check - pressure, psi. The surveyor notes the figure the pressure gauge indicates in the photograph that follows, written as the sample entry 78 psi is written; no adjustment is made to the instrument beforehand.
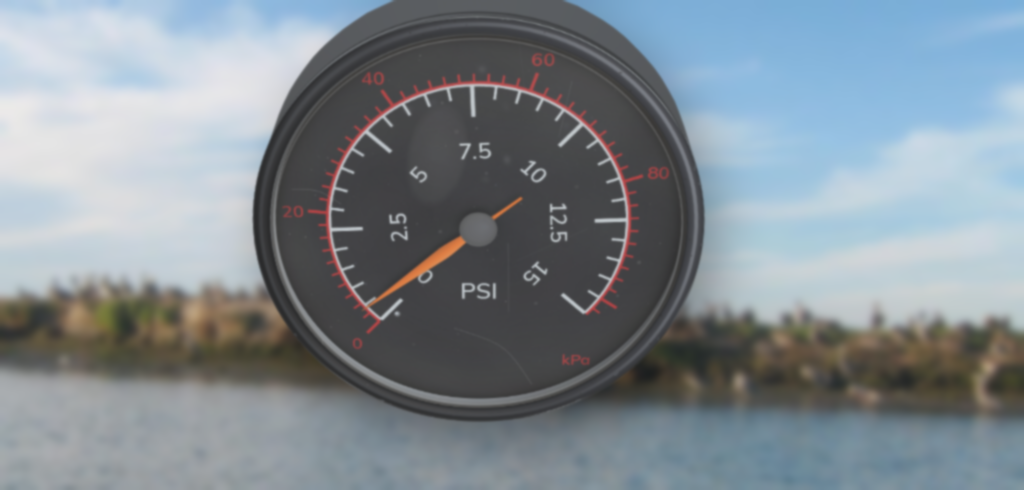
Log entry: 0.5 psi
